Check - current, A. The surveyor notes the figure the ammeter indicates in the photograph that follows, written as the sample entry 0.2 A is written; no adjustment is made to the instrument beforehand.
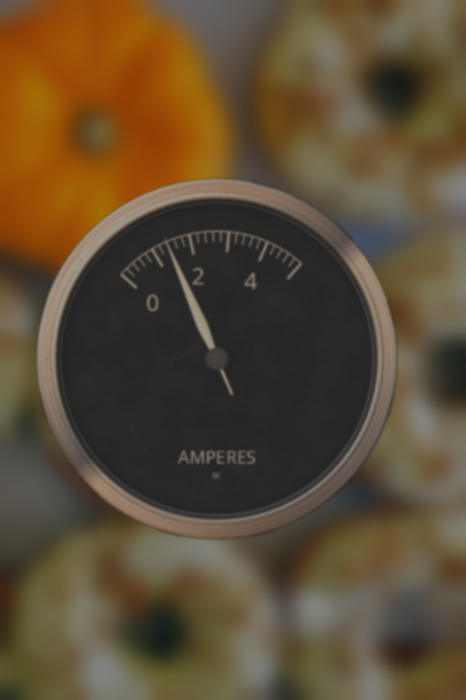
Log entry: 1.4 A
